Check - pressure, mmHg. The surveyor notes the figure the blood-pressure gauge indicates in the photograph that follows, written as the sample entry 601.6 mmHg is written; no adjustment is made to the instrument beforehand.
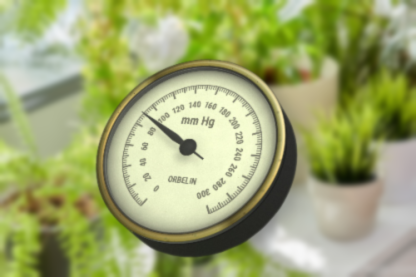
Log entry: 90 mmHg
